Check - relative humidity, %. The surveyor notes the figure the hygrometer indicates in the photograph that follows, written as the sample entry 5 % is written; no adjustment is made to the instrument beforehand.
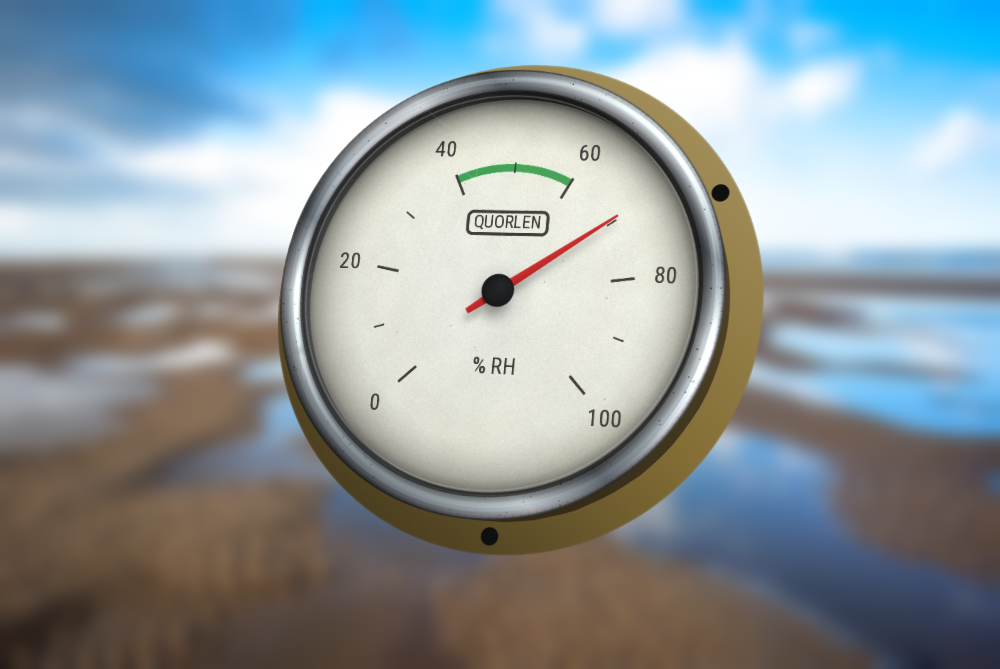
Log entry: 70 %
